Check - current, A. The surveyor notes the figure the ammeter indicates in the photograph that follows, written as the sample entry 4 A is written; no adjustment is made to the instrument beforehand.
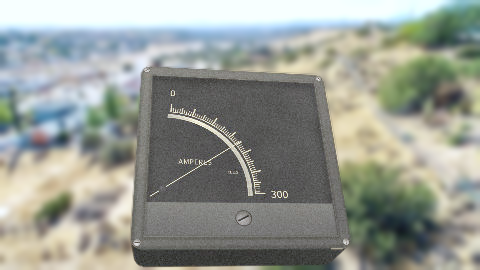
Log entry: 175 A
